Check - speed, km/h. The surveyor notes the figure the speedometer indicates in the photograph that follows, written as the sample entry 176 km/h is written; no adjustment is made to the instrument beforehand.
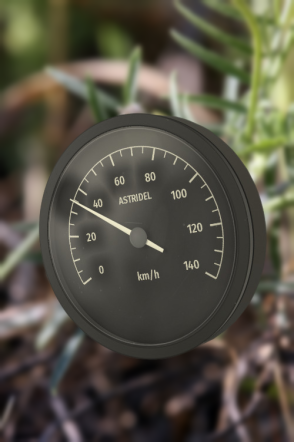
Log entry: 35 km/h
